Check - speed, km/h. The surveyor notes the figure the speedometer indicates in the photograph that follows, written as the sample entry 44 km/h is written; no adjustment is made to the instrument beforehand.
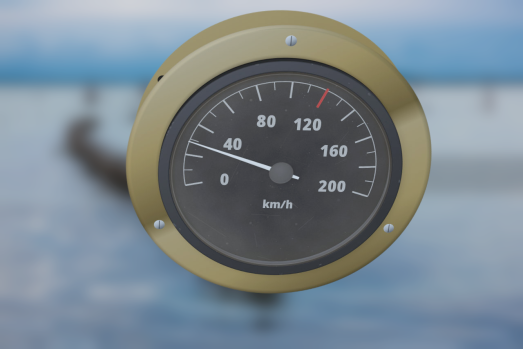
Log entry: 30 km/h
